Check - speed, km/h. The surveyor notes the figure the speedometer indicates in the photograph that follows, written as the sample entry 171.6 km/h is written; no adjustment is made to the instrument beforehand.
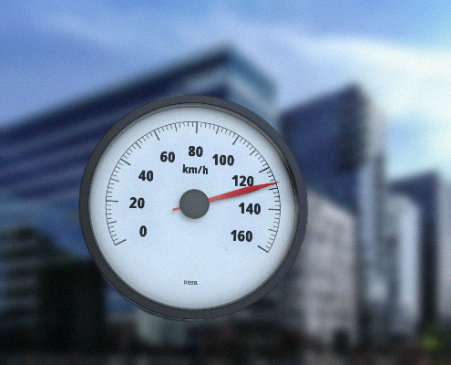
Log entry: 128 km/h
